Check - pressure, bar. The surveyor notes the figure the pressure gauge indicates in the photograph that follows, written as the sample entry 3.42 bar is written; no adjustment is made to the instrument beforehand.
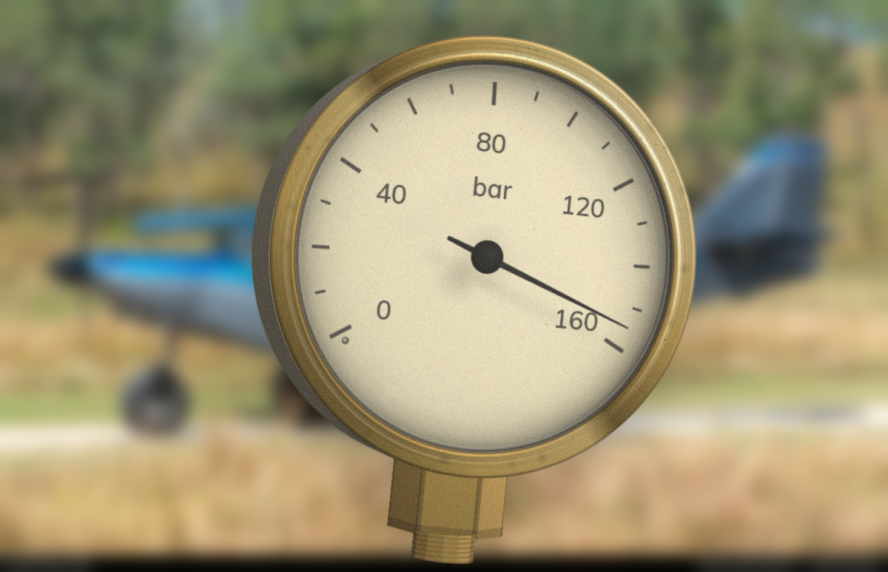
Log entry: 155 bar
